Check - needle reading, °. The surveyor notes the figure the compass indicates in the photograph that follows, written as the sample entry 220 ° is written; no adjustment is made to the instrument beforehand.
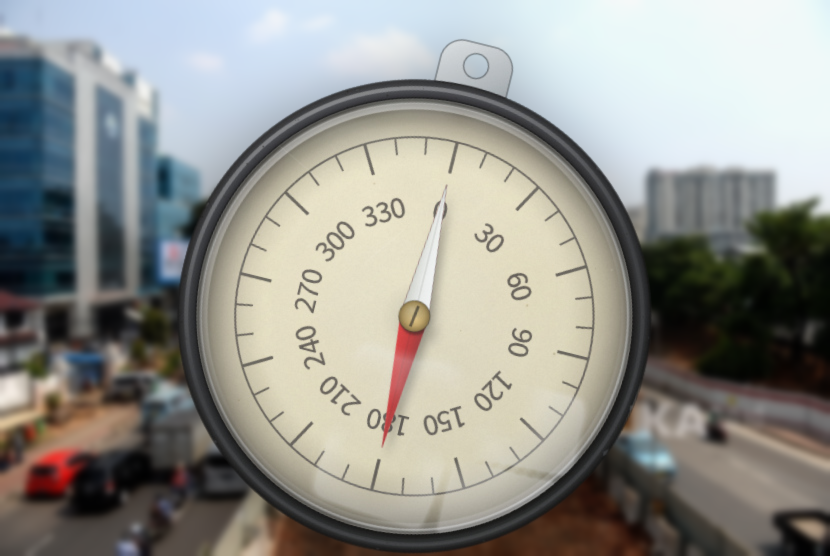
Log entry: 180 °
